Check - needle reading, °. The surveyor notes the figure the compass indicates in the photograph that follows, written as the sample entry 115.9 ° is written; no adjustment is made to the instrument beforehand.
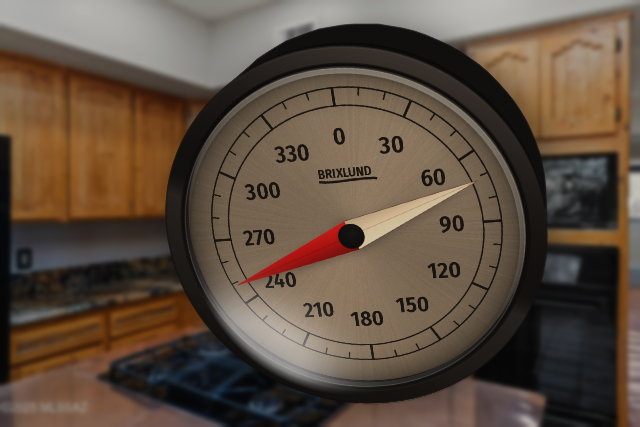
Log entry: 250 °
